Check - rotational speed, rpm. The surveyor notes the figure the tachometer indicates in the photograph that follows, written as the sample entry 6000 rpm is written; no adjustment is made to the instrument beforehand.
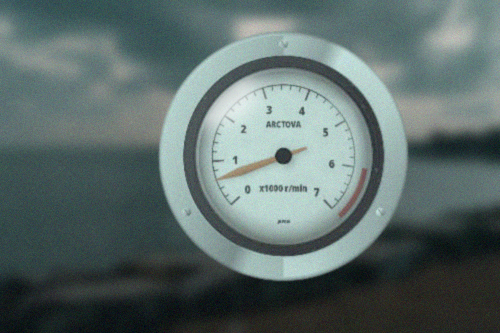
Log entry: 600 rpm
